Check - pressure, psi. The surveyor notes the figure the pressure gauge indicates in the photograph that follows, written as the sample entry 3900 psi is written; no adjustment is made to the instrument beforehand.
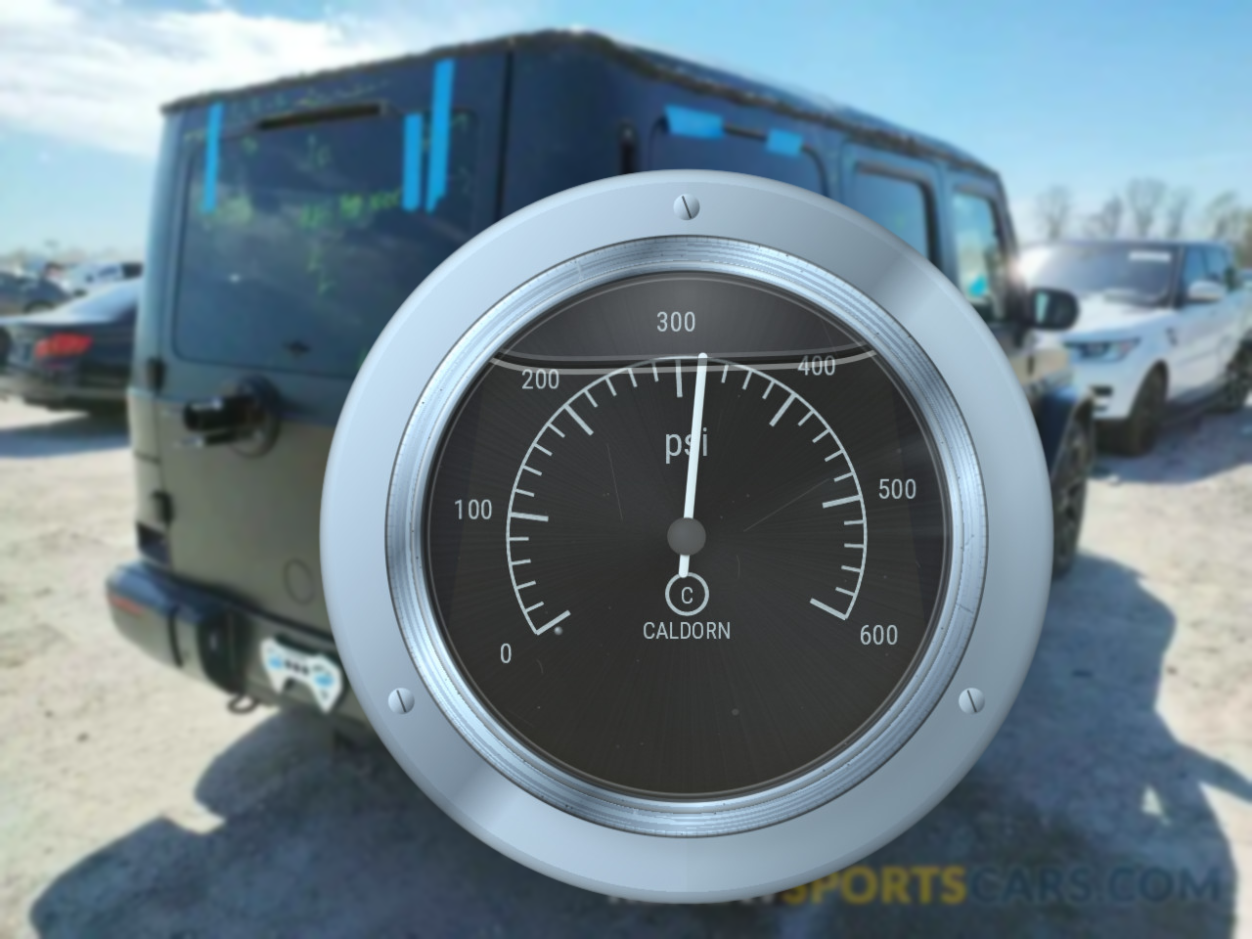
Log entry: 320 psi
